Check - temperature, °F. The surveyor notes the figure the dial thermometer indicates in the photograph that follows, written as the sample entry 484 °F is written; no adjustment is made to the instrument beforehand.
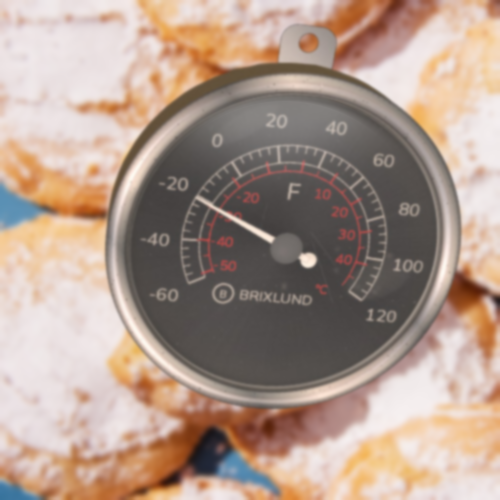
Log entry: -20 °F
